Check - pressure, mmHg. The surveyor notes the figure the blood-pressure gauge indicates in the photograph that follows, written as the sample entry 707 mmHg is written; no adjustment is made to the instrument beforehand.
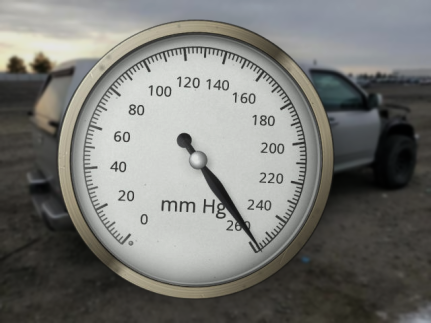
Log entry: 258 mmHg
